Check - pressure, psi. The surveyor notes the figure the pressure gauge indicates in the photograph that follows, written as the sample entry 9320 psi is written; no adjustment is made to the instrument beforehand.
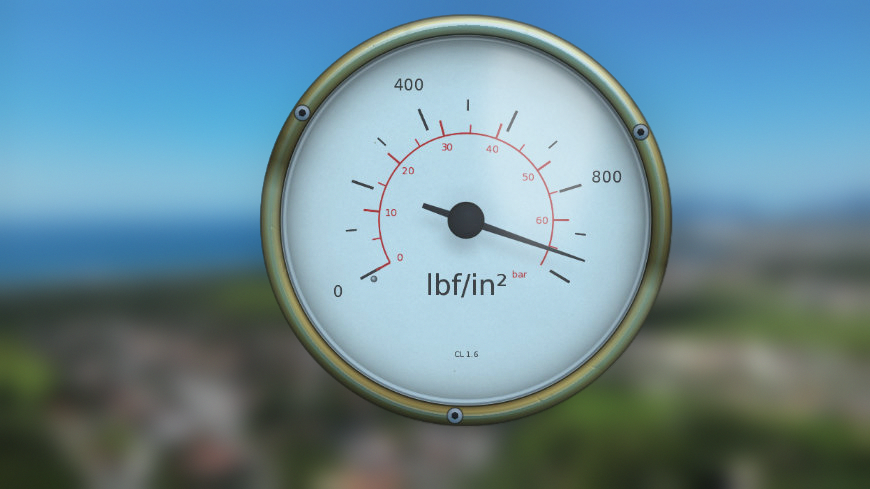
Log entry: 950 psi
